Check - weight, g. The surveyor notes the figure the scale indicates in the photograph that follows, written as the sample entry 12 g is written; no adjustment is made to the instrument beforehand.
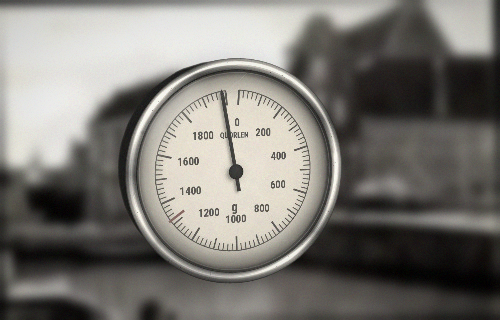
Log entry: 1980 g
